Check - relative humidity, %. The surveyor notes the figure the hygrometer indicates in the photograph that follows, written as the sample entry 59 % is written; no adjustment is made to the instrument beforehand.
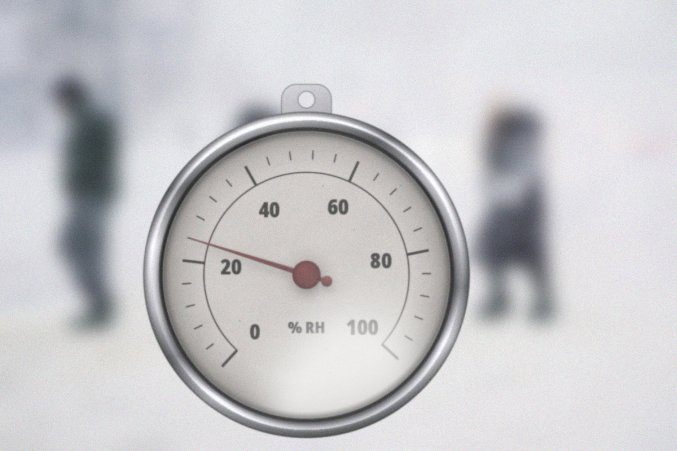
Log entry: 24 %
